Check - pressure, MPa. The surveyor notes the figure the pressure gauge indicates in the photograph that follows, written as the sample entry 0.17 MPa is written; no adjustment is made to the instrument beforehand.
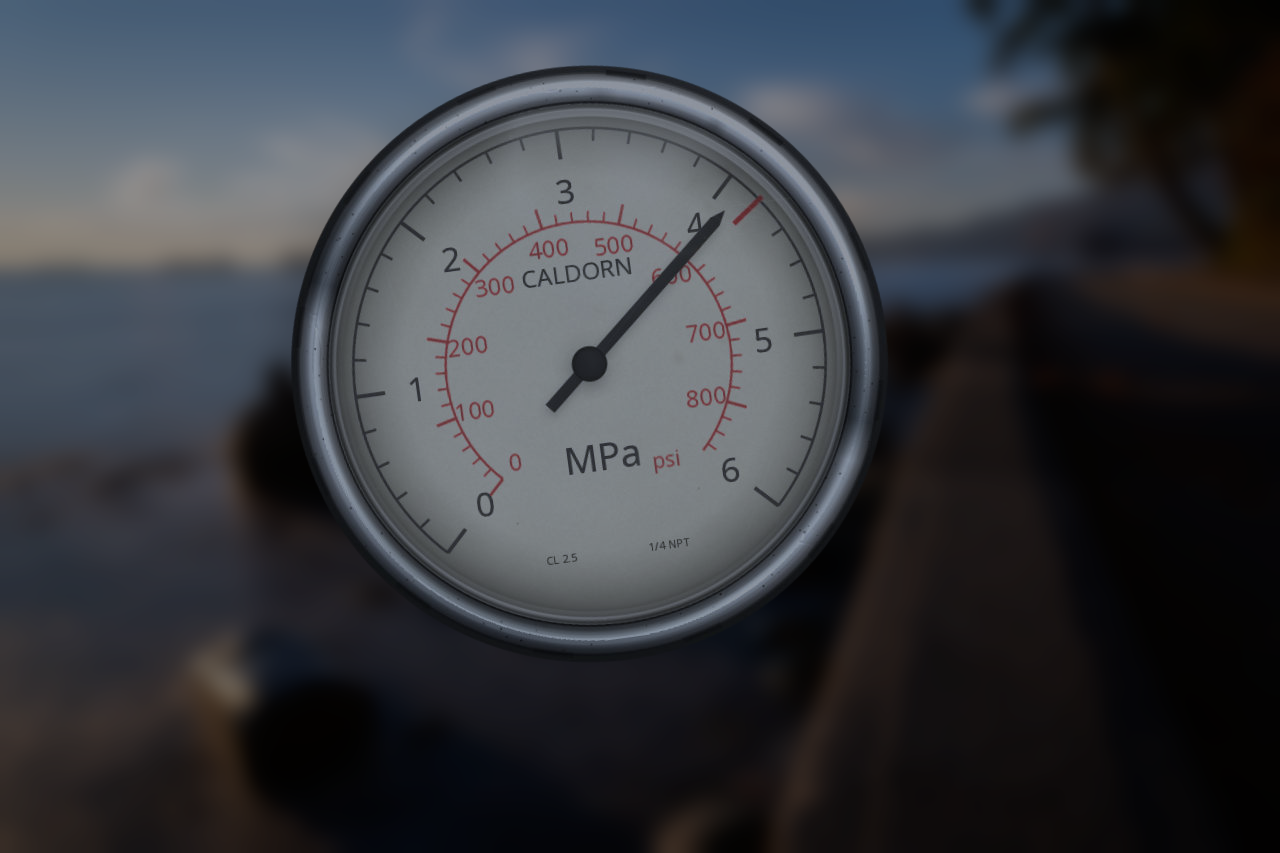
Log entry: 4.1 MPa
